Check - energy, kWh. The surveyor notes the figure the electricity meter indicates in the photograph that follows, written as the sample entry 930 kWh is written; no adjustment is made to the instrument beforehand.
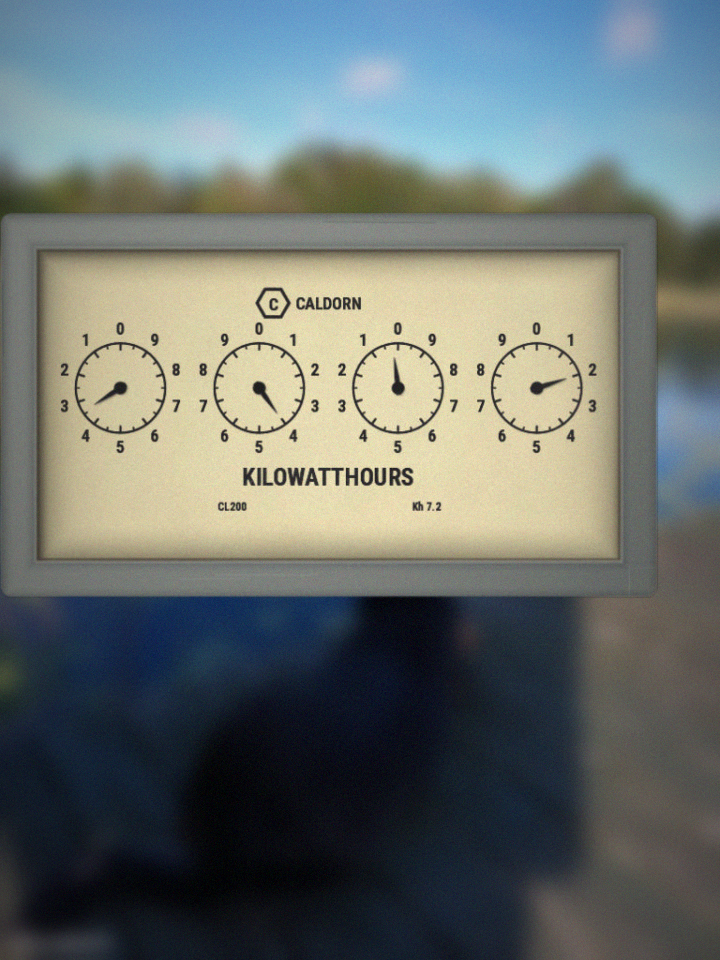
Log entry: 3402 kWh
